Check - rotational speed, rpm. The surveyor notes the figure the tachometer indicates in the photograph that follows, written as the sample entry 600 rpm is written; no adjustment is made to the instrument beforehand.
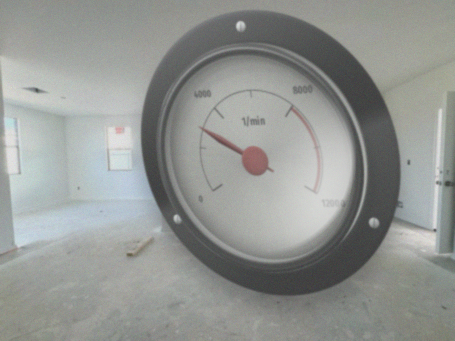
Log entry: 3000 rpm
